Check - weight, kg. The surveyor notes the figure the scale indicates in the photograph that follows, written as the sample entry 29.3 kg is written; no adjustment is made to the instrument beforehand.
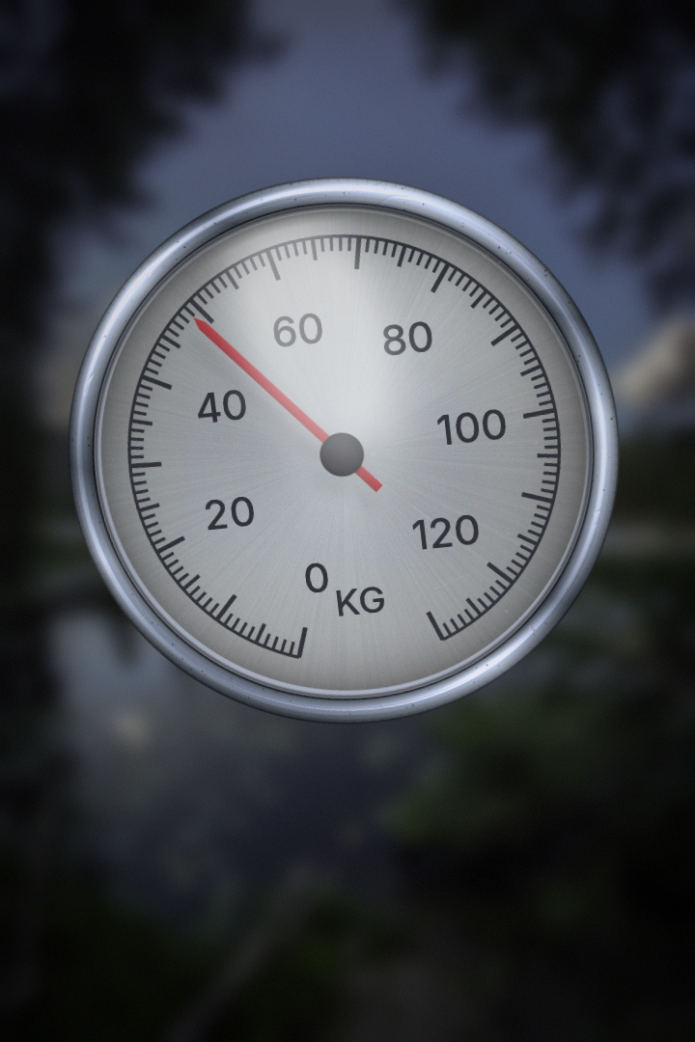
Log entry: 49 kg
